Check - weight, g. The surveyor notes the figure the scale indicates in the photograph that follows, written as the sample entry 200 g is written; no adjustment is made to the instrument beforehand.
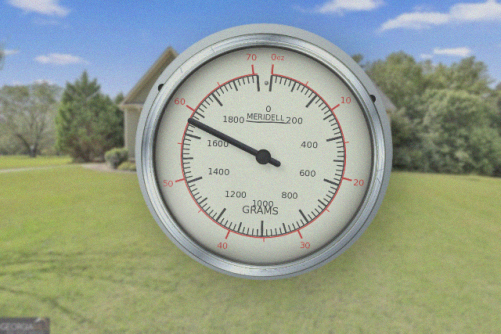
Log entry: 1660 g
